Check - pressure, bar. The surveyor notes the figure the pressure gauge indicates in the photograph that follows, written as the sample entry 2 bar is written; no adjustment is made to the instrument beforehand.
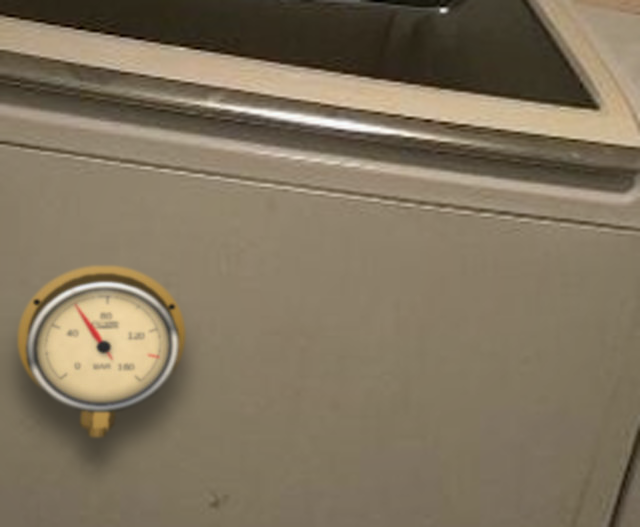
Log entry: 60 bar
